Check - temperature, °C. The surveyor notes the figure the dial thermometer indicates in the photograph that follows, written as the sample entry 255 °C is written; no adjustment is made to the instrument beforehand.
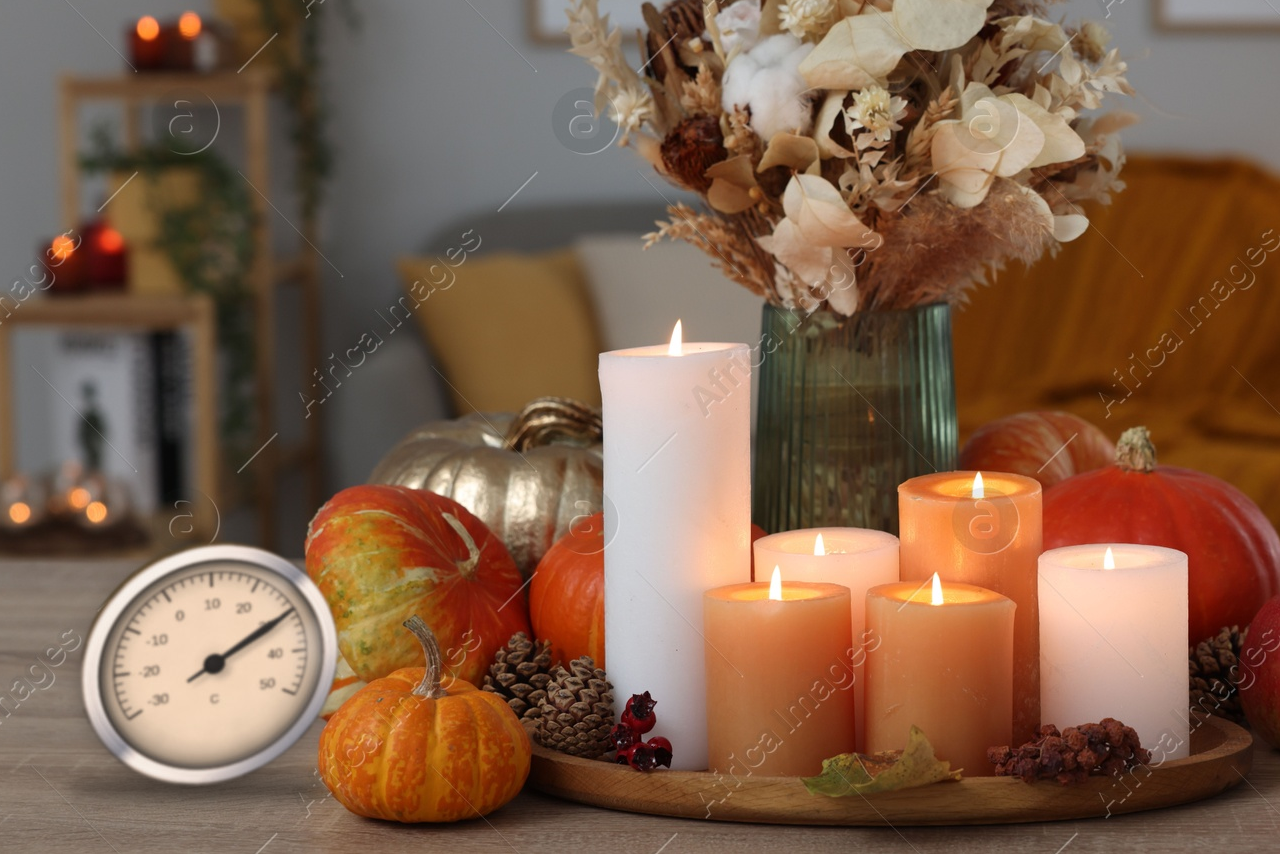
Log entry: 30 °C
